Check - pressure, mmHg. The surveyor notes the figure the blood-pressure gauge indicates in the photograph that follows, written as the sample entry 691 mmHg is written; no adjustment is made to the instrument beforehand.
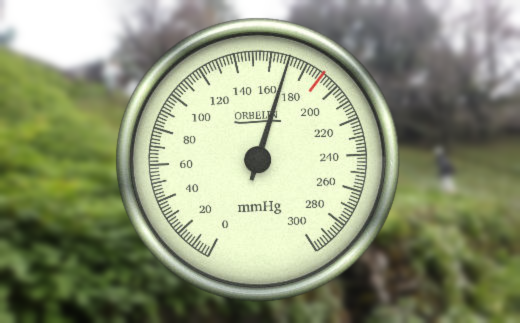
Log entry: 170 mmHg
